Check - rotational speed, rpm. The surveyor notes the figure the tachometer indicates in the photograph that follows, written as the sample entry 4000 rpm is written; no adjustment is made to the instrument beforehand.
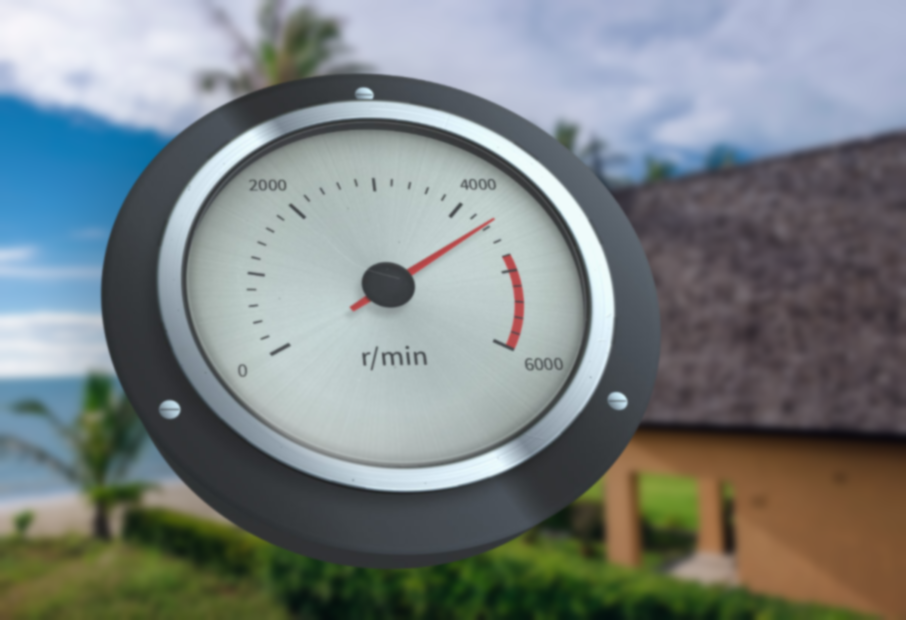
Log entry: 4400 rpm
